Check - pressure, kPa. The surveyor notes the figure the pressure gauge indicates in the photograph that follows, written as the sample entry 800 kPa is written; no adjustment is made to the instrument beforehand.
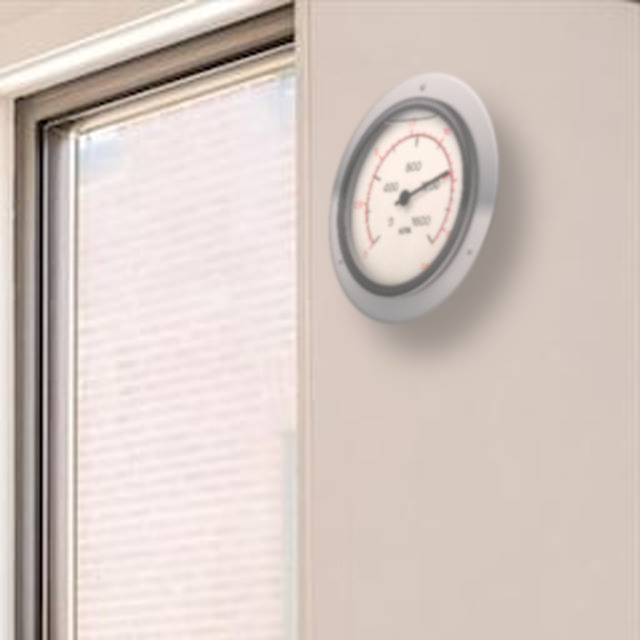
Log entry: 1200 kPa
